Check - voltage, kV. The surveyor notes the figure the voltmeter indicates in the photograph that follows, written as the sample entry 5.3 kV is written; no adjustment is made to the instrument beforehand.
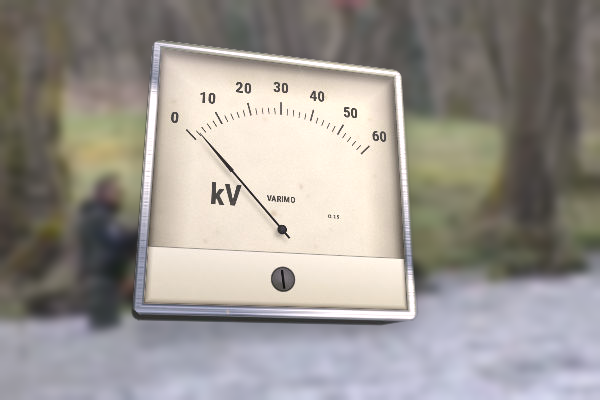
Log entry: 2 kV
